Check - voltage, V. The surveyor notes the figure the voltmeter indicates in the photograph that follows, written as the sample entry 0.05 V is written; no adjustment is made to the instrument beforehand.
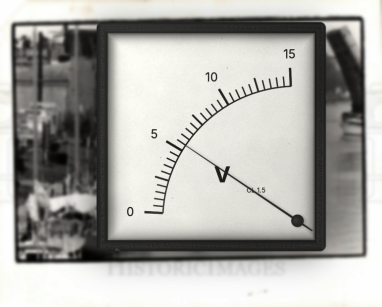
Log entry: 5.5 V
